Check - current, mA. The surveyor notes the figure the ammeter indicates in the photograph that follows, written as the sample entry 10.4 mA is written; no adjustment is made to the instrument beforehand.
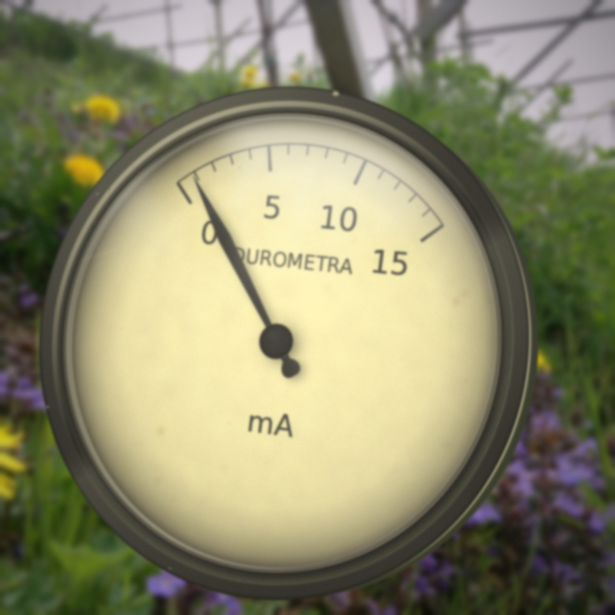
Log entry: 1 mA
